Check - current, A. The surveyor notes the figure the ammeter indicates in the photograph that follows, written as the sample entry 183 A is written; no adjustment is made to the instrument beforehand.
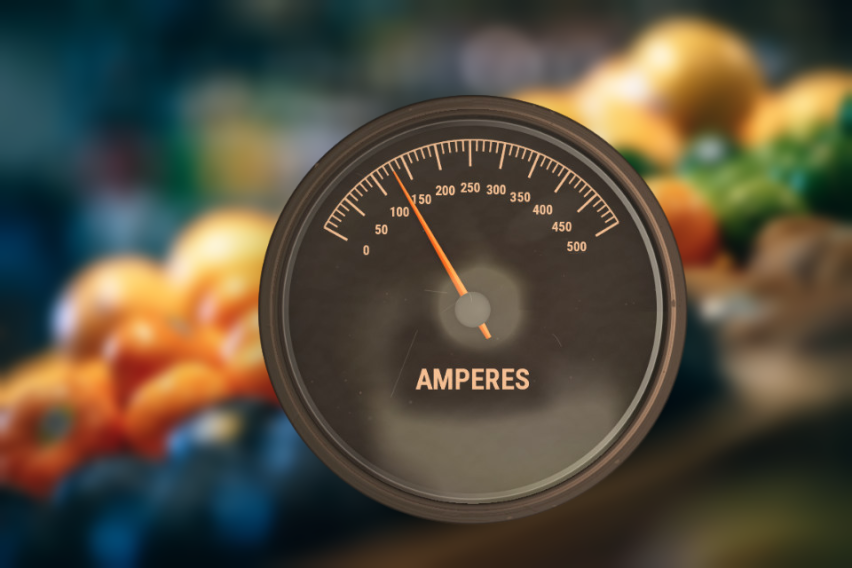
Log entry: 130 A
